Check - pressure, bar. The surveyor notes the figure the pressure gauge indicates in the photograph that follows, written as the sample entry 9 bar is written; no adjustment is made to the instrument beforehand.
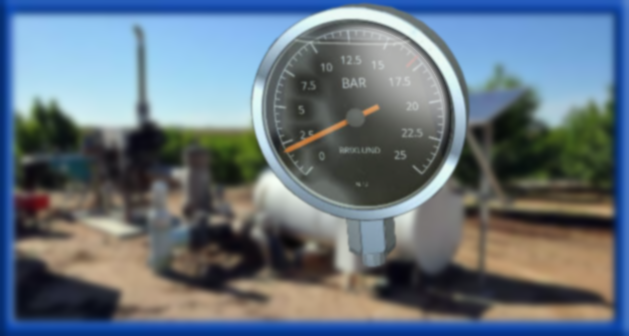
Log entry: 2 bar
